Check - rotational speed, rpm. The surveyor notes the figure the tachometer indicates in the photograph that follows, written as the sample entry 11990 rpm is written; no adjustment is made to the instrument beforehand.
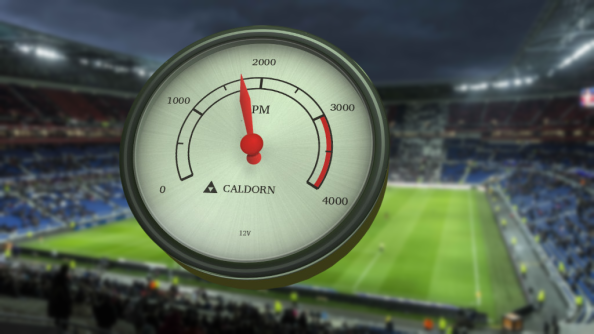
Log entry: 1750 rpm
